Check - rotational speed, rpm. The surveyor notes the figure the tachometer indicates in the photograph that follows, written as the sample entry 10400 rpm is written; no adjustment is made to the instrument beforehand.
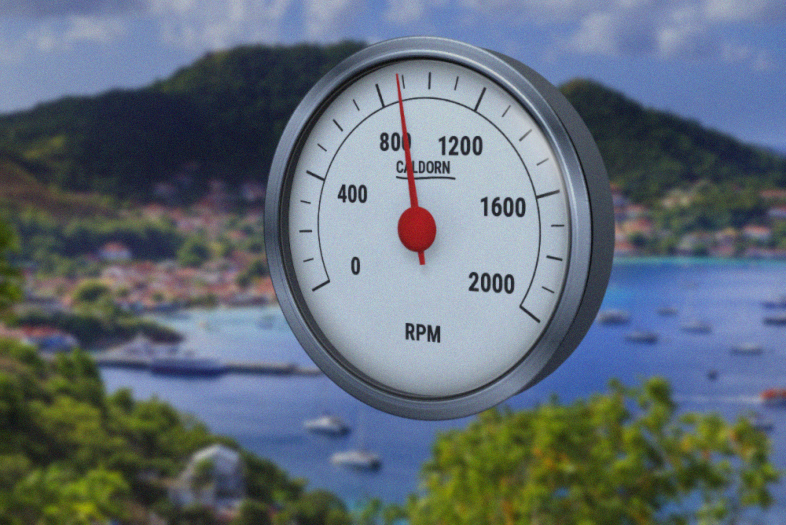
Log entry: 900 rpm
